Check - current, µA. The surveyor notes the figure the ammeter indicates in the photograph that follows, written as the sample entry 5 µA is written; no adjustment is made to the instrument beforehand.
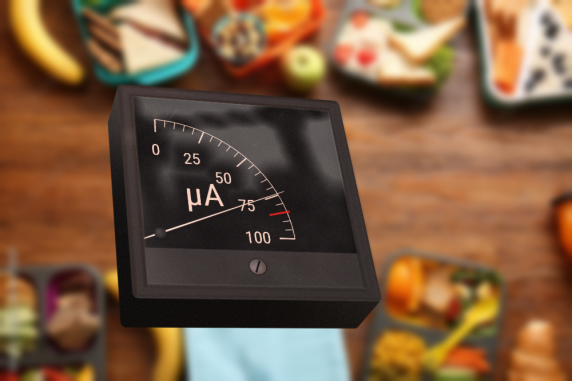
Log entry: 75 µA
